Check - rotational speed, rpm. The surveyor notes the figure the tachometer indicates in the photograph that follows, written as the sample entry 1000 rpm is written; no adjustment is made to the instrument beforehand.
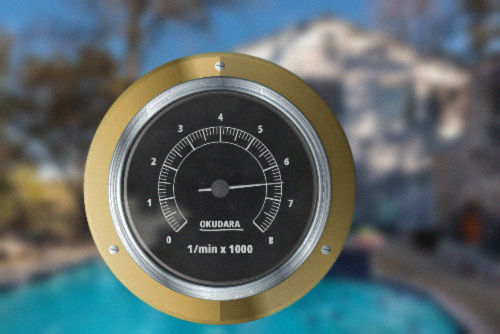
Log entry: 6500 rpm
